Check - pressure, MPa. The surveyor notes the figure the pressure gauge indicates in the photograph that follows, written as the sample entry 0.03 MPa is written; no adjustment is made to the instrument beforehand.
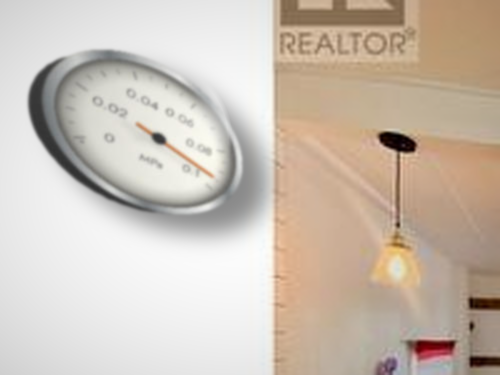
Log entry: 0.095 MPa
